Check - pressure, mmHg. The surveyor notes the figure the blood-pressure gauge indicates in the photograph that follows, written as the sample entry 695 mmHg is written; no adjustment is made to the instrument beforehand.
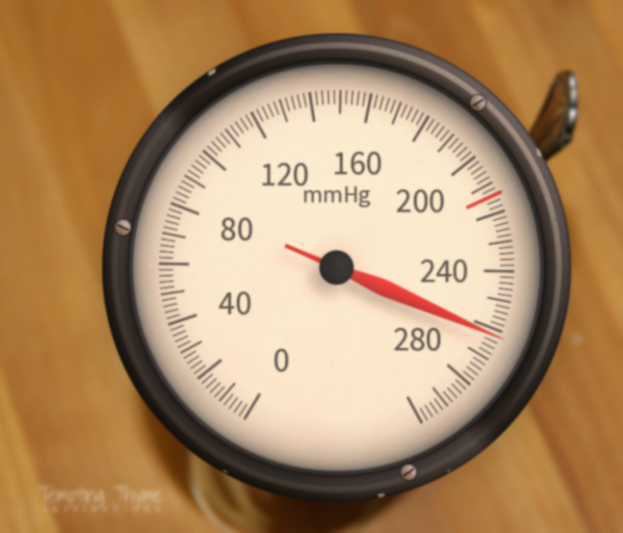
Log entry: 262 mmHg
